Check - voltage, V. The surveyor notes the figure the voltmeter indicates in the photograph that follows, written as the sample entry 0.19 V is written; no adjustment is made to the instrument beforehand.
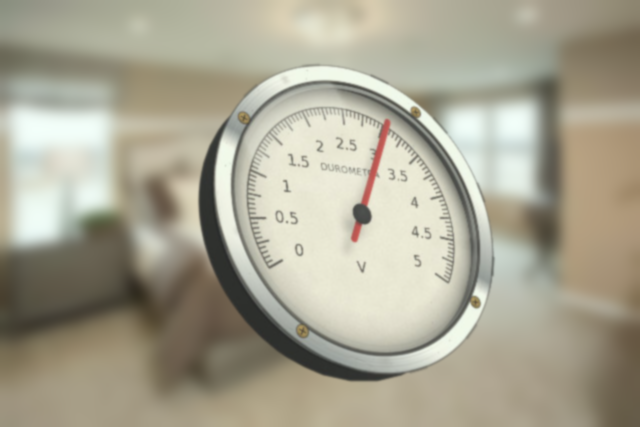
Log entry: 3 V
